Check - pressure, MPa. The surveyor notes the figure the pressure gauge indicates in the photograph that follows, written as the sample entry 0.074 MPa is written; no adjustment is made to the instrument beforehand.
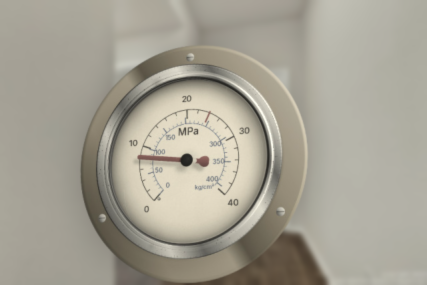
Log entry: 8 MPa
